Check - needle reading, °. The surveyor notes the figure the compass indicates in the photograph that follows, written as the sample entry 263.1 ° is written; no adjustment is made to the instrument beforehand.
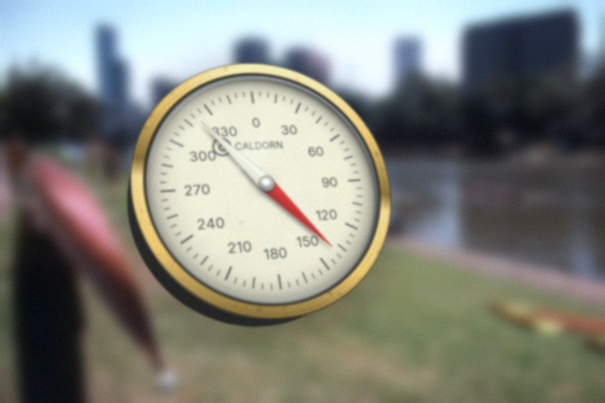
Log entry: 140 °
